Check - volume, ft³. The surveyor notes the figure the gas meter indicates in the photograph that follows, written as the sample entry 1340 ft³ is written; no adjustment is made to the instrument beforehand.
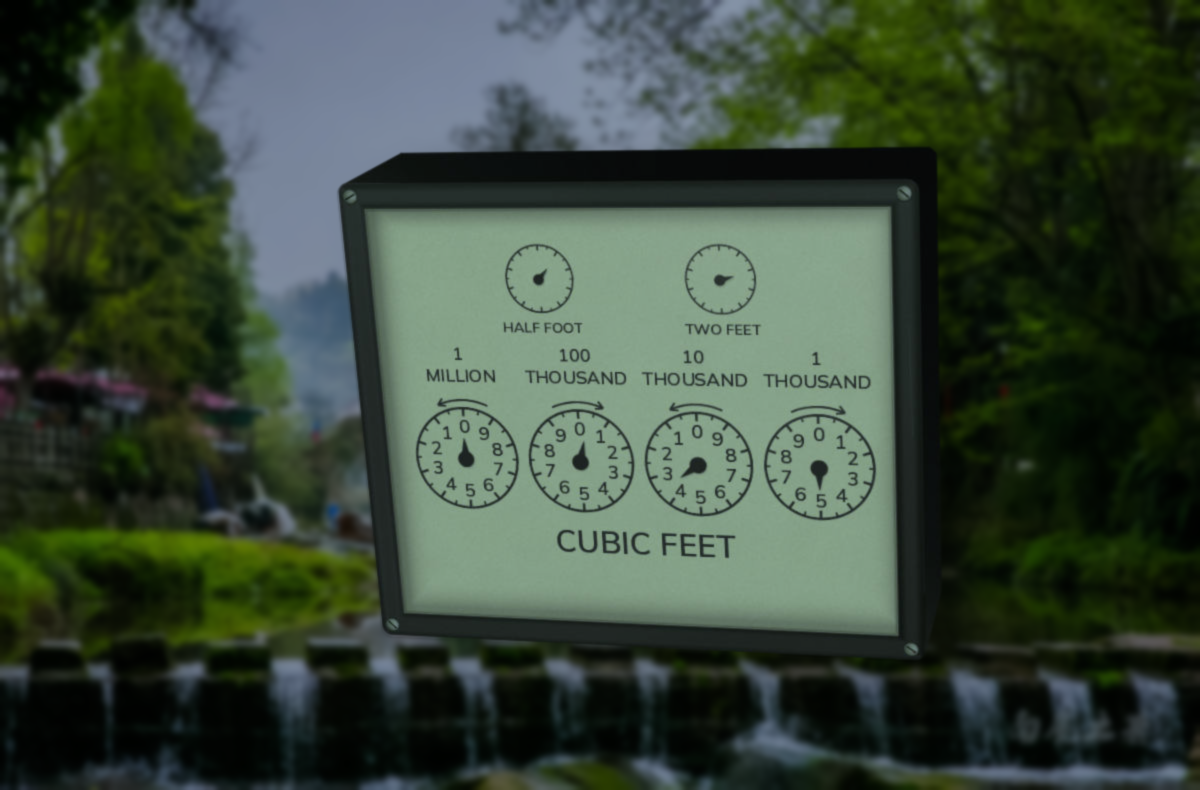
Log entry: 3500 ft³
